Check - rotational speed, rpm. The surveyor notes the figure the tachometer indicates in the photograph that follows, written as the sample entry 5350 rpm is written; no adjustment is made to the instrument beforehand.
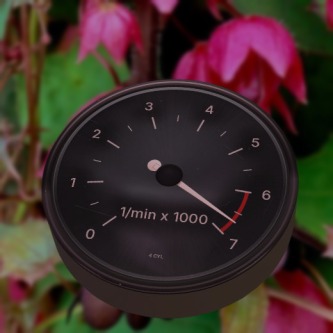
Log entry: 6750 rpm
